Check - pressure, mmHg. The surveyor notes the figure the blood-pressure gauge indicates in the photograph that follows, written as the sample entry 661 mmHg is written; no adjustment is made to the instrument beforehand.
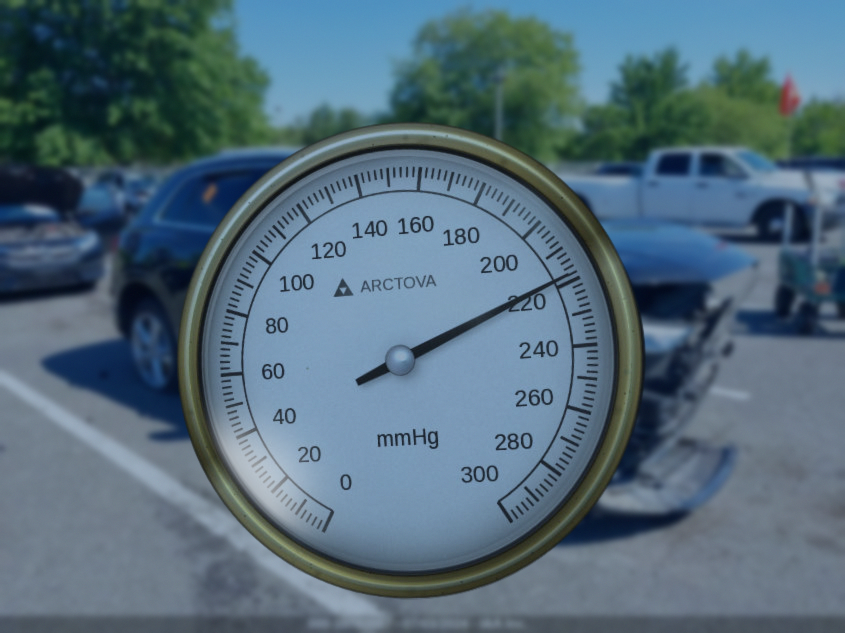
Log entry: 218 mmHg
